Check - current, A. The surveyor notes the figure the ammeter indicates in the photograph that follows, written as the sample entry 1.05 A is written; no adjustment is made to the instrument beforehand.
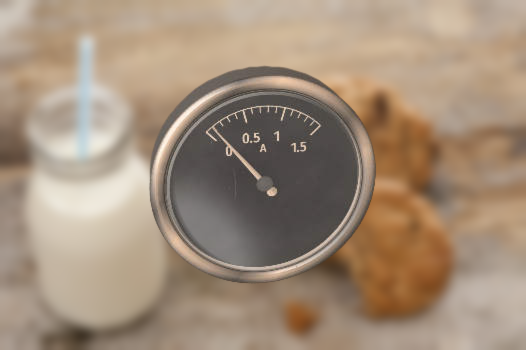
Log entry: 0.1 A
